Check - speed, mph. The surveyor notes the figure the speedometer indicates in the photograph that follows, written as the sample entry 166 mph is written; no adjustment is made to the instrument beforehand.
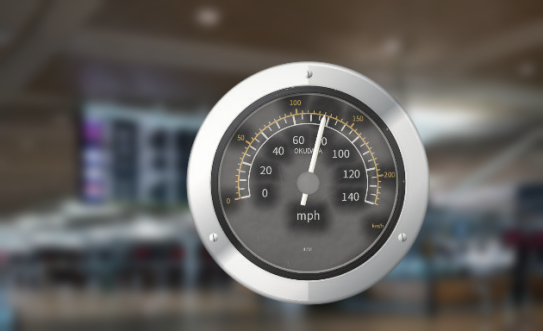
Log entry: 77.5 mph
